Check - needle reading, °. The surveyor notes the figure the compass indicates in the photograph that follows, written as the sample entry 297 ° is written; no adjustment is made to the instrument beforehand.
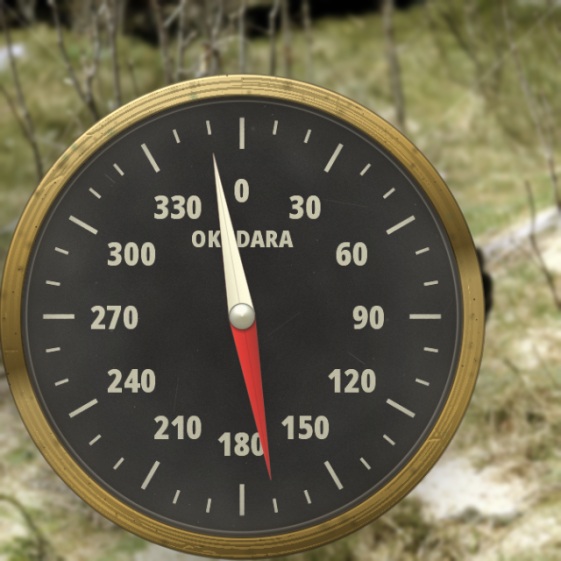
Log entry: 170 °
